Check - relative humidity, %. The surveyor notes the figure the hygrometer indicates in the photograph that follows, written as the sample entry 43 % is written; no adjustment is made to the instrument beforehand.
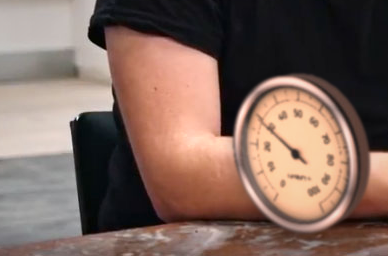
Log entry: 30 %
